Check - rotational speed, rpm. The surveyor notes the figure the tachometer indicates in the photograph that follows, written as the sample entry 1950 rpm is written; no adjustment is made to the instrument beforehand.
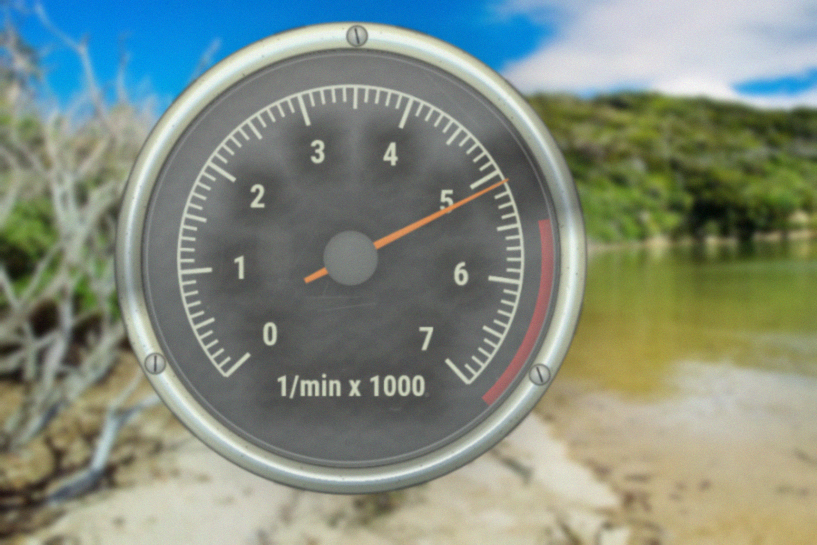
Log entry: 5100 rpm
